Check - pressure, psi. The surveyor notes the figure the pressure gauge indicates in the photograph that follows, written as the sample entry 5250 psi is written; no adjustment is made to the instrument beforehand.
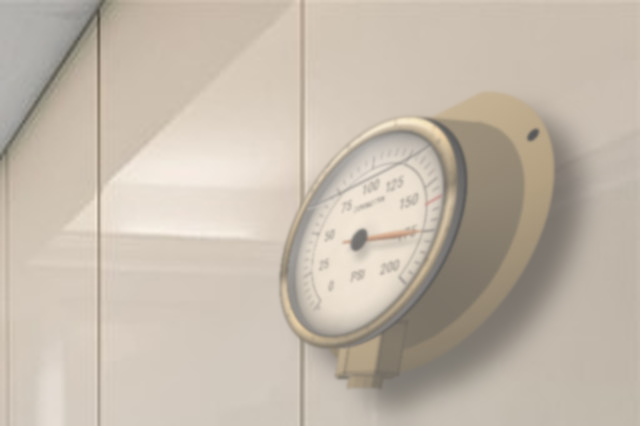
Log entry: 175 psi
